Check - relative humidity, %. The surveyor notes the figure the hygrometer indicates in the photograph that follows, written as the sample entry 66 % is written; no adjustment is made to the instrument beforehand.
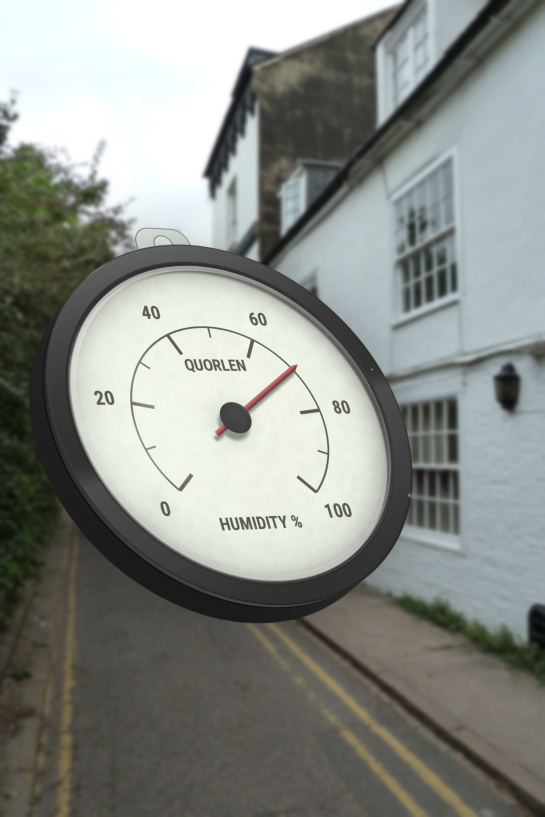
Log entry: 70 %
